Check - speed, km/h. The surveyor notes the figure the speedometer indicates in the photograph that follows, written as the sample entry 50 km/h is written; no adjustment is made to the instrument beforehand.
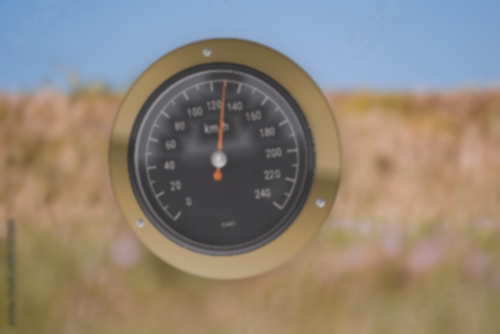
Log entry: 130 km/h
